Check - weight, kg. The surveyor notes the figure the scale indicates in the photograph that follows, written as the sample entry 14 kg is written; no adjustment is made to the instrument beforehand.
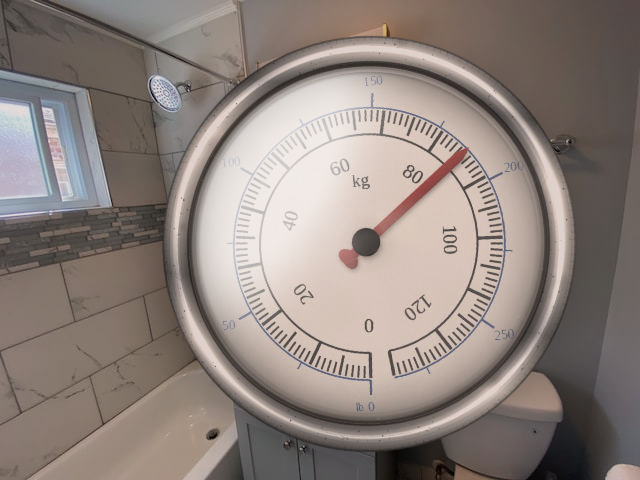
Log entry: 85 kg
